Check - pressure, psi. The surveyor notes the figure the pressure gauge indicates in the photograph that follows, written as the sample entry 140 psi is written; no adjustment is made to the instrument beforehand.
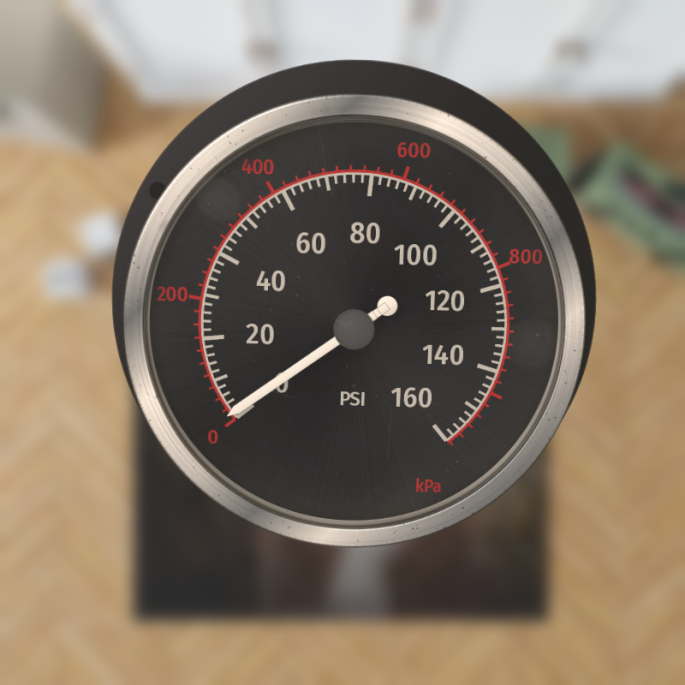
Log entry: 2 psi
